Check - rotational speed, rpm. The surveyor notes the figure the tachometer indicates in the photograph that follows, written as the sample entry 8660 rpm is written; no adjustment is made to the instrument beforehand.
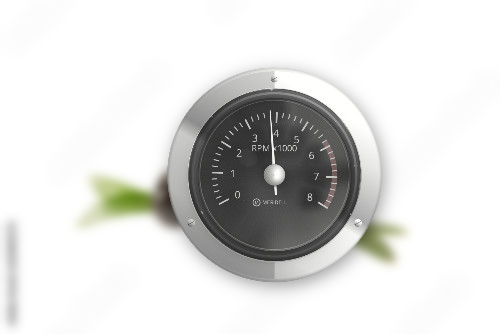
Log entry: 3800 rpm
